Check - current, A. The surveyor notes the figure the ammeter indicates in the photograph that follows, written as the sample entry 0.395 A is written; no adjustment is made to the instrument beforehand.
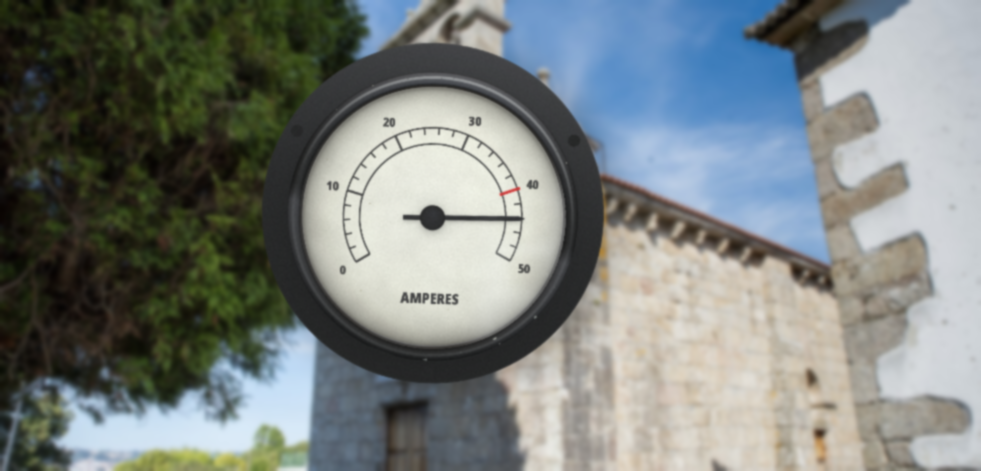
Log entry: 44 A
